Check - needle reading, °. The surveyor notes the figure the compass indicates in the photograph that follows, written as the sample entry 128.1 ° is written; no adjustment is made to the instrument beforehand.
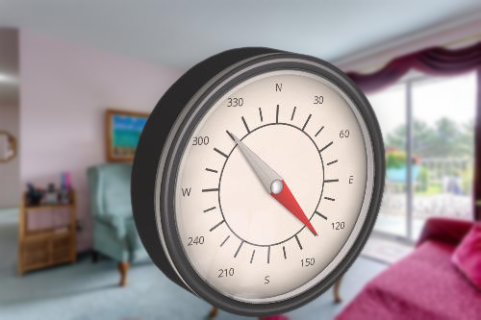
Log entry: 135 °
